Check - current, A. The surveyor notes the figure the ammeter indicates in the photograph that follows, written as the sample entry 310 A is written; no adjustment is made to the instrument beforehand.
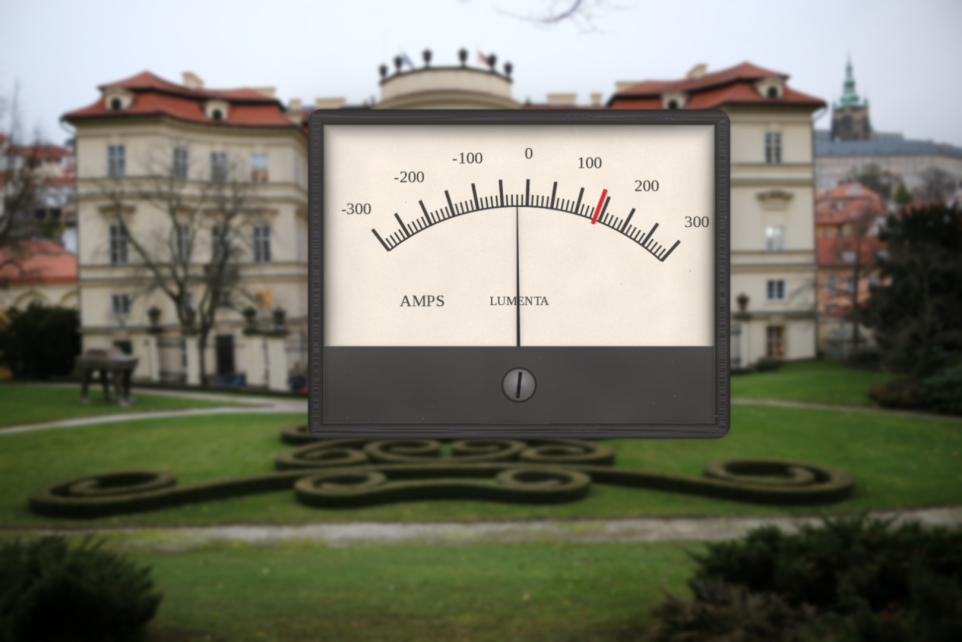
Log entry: -20 A
